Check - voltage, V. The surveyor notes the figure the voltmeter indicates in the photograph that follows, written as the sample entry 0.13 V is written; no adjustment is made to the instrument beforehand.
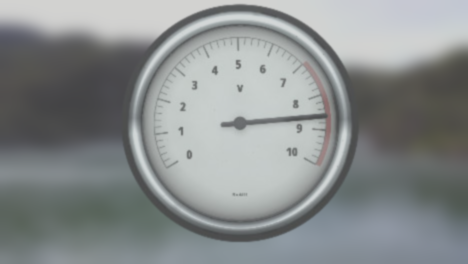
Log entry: 8.6 V
